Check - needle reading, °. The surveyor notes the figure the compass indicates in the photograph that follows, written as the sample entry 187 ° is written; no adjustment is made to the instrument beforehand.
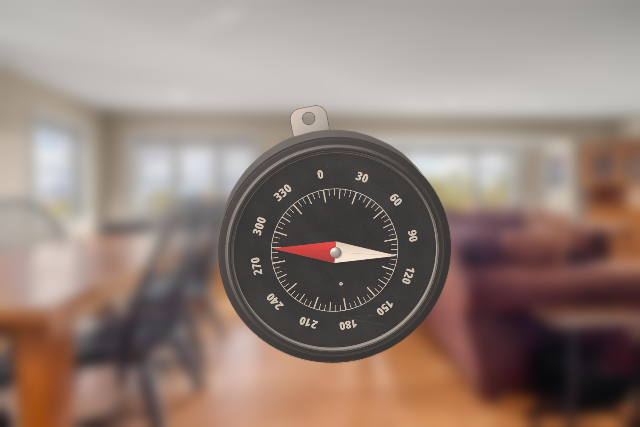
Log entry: 285 °
